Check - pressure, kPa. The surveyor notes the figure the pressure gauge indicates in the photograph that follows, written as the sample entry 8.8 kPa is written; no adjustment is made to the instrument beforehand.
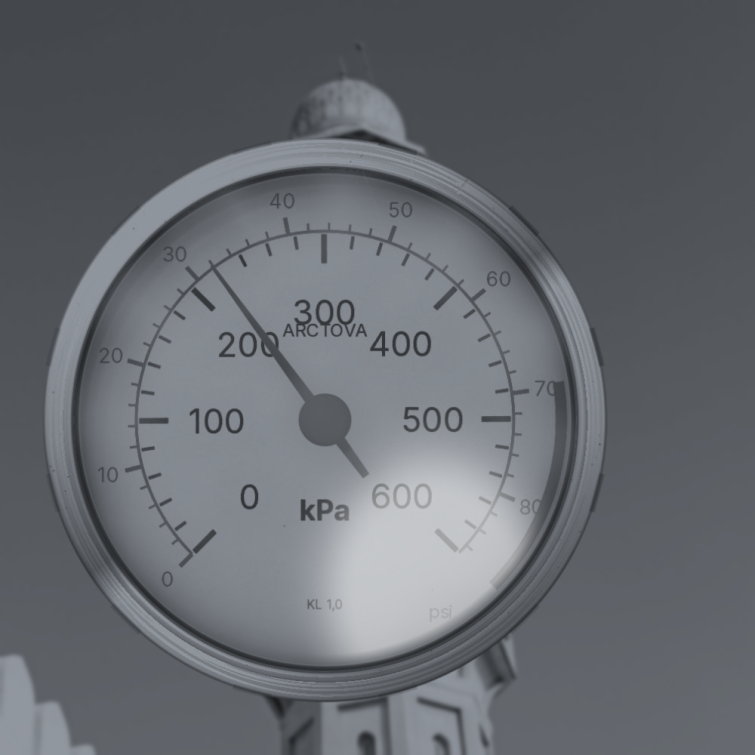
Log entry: 220 kPa
